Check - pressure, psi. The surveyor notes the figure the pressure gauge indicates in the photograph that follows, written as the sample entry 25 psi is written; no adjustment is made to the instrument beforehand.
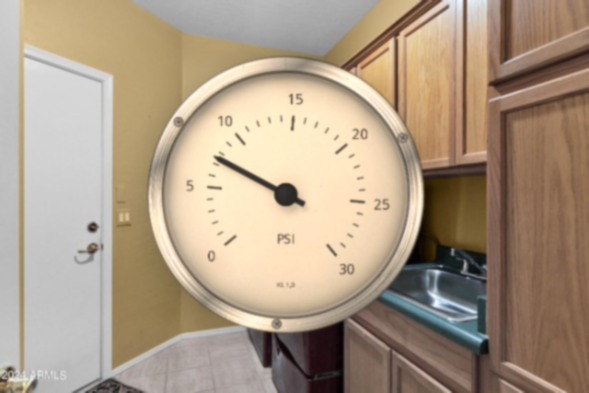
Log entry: 7.5 psi
